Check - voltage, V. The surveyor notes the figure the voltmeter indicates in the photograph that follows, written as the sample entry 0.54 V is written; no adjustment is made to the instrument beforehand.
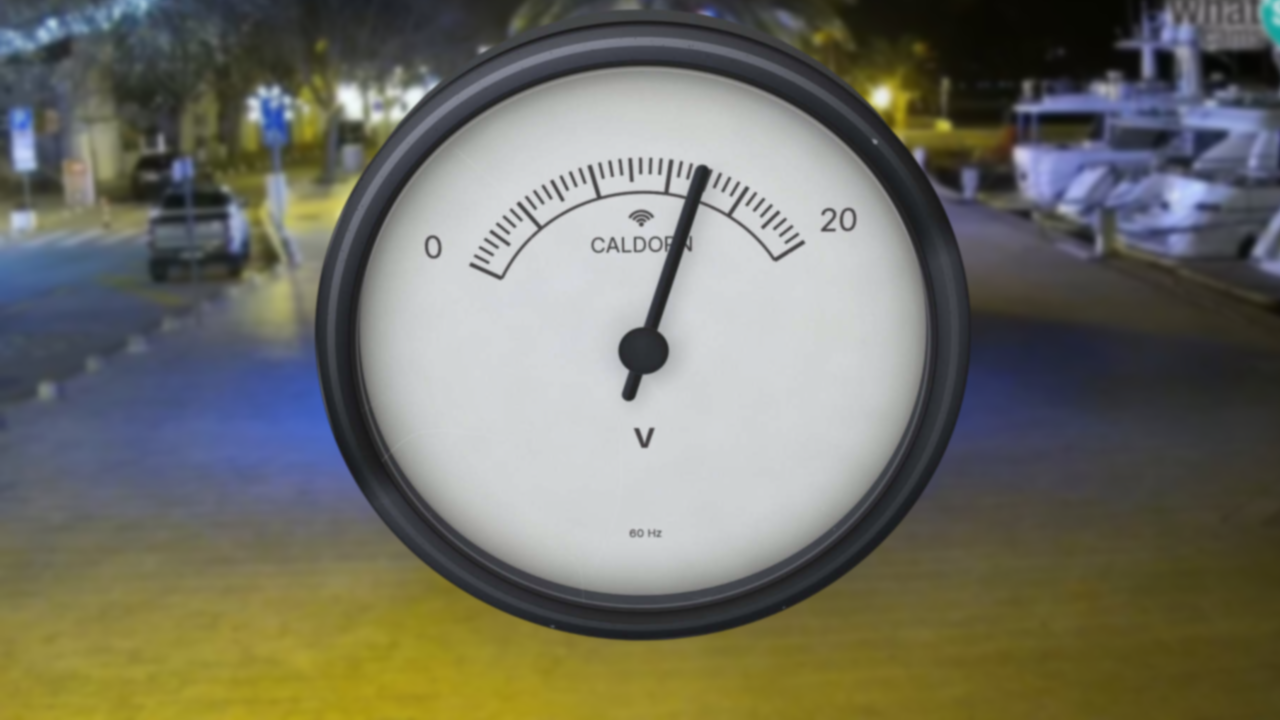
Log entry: 13.5 V
